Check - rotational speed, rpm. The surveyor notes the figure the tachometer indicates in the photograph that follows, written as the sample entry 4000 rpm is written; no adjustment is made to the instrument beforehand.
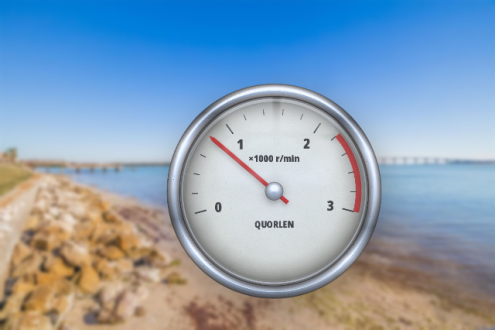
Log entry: 800 rpm
